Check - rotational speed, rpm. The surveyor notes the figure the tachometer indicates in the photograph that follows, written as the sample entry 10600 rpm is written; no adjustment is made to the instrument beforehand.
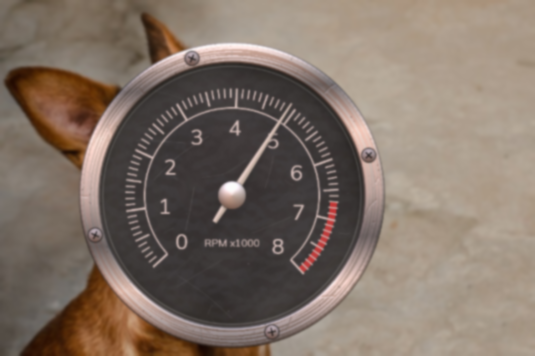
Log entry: 4900 rpm
